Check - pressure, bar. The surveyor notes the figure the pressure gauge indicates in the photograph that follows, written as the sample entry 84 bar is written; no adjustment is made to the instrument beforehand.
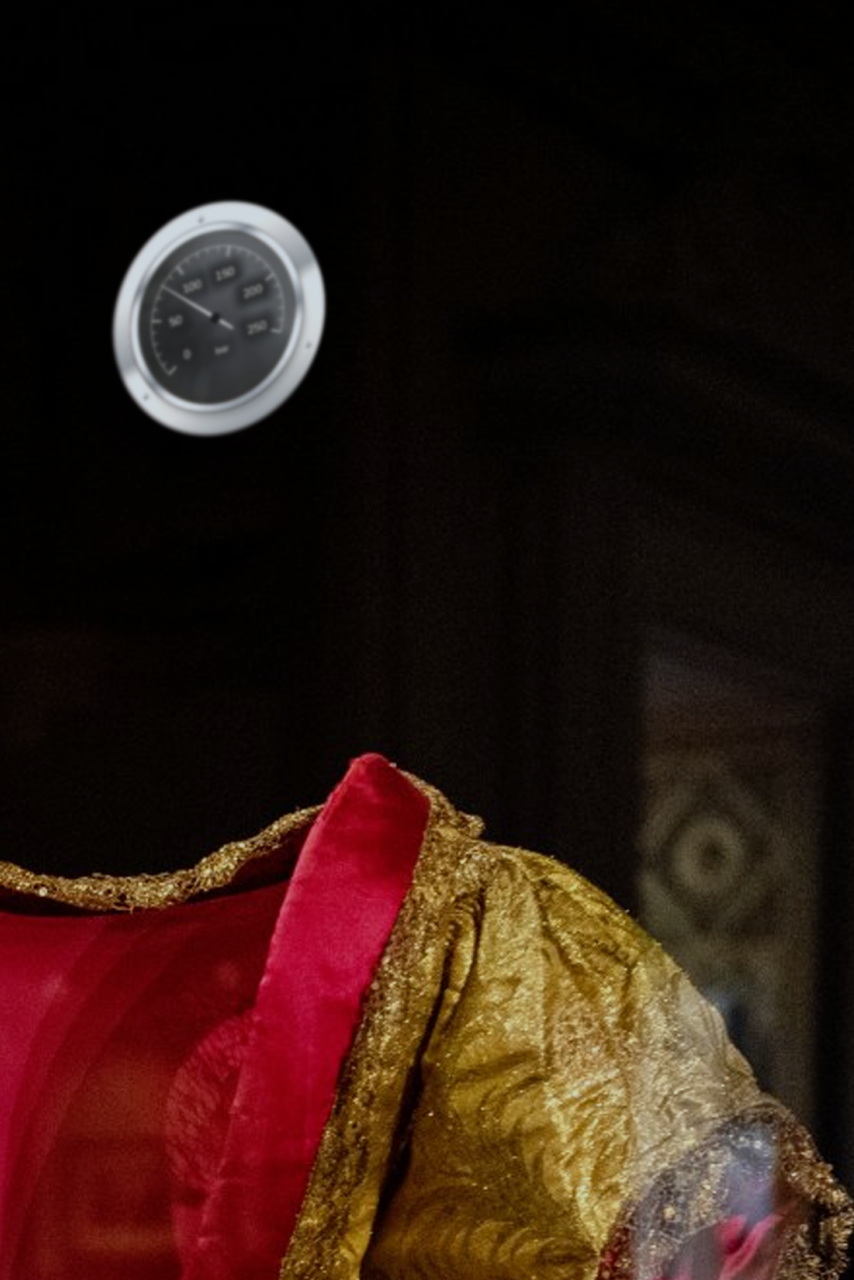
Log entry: 80 bar
